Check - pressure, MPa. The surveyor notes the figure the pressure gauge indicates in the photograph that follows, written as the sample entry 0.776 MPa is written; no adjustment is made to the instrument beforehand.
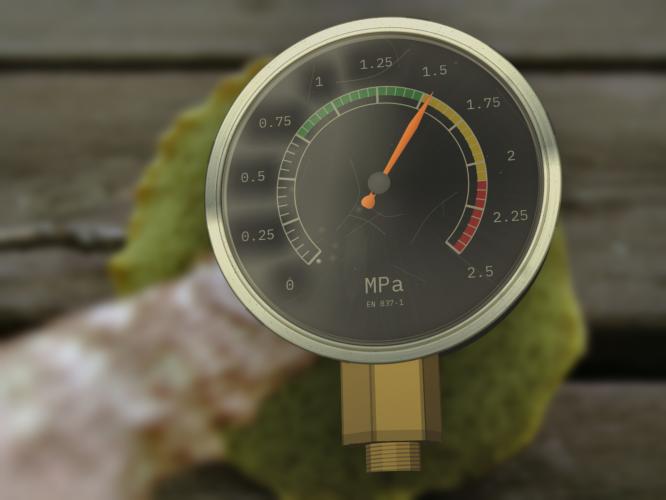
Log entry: 1.55 MPa
